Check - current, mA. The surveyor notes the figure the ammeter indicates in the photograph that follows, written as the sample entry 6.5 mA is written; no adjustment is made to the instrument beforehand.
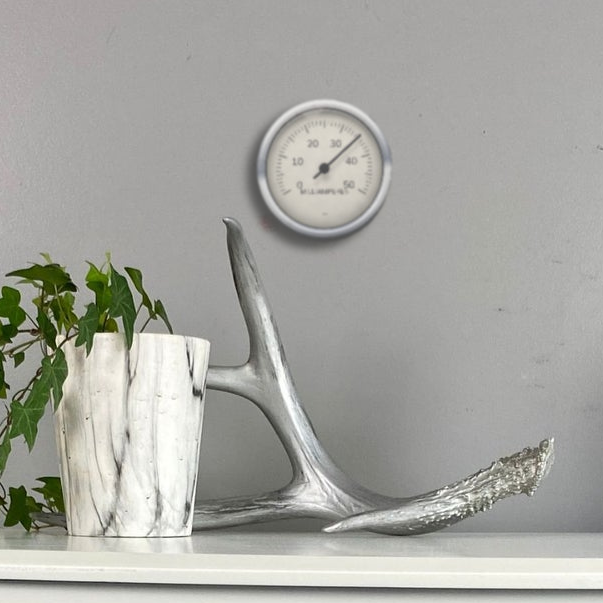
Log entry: 35 mA
